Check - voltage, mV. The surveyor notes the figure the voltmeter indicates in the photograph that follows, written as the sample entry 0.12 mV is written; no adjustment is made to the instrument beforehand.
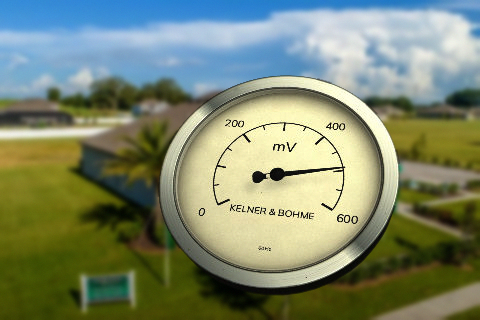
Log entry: 500 mV
